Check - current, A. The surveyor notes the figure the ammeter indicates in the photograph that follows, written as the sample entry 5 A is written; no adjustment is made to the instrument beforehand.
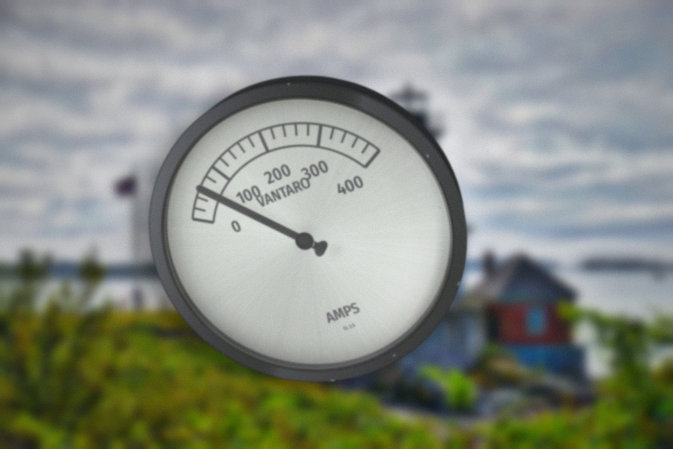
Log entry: 60 A
